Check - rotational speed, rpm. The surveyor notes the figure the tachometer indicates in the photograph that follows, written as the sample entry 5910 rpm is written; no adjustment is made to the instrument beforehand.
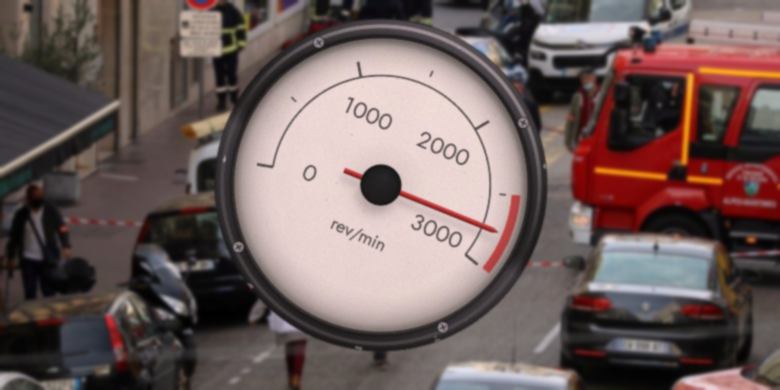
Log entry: 2750 rpm
